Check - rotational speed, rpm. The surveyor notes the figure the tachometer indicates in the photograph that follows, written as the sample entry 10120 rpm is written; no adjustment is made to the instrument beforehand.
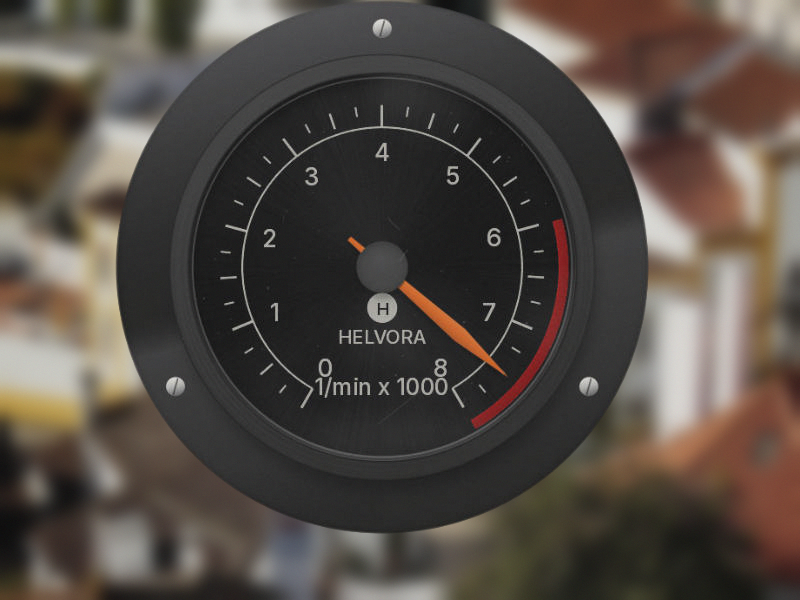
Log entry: 7500 rpm
